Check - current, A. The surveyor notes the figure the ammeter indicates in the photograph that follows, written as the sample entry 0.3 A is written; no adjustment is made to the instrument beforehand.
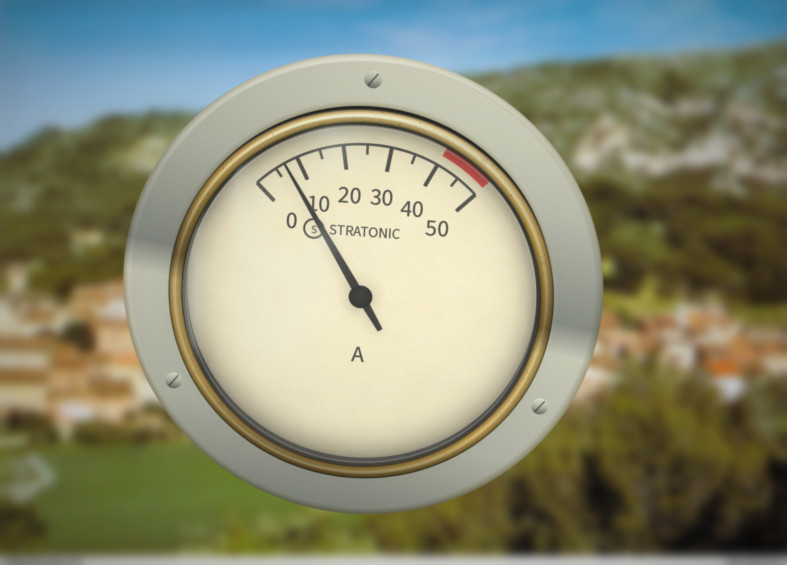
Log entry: 7.5 A
